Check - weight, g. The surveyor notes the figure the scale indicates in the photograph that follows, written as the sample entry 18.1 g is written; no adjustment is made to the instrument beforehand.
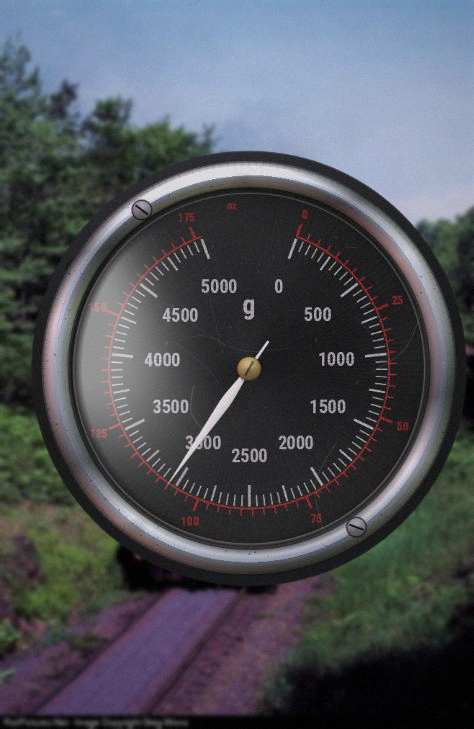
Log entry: 3050 g
